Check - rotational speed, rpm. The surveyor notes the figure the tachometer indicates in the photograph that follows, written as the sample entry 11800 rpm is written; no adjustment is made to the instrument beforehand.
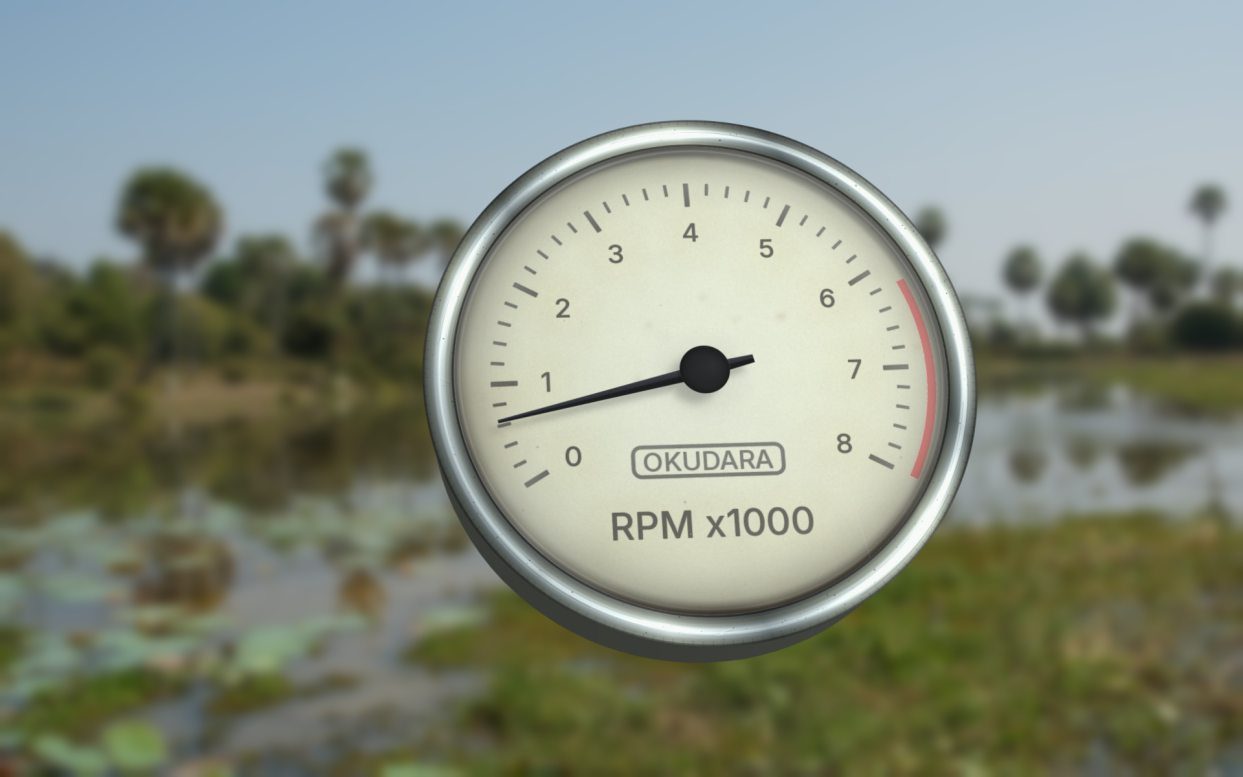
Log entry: 600 rpm
